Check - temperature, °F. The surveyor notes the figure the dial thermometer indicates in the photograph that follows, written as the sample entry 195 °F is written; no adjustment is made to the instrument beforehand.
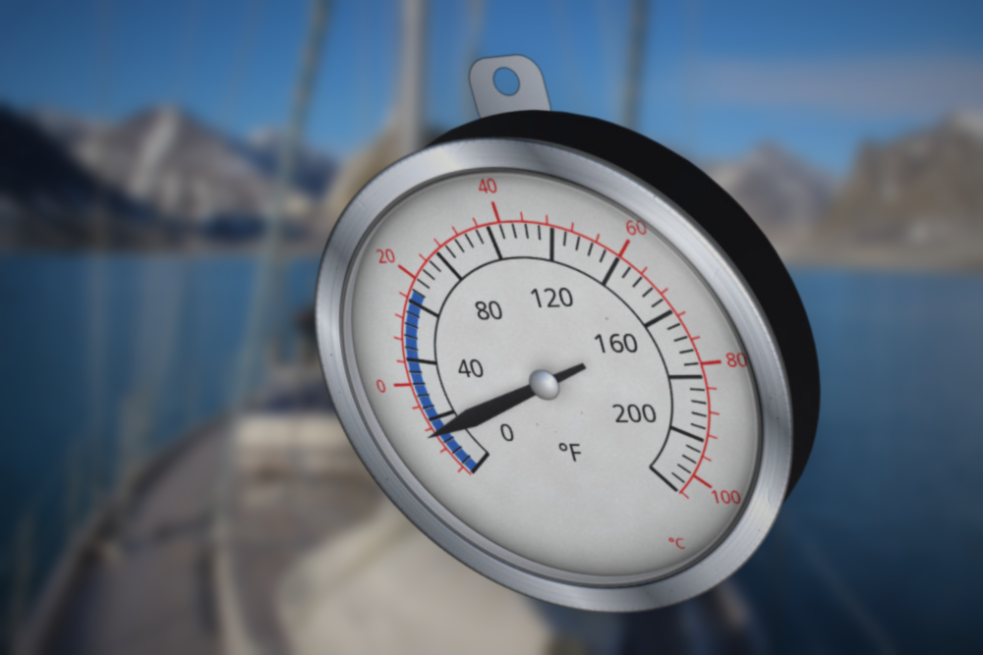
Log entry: 16 °F
